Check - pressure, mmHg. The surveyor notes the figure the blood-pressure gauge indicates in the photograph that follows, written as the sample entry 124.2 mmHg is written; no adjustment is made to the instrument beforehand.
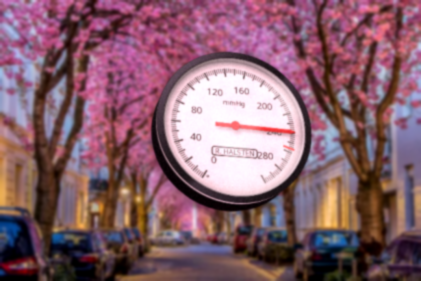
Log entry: 240 mmHg
